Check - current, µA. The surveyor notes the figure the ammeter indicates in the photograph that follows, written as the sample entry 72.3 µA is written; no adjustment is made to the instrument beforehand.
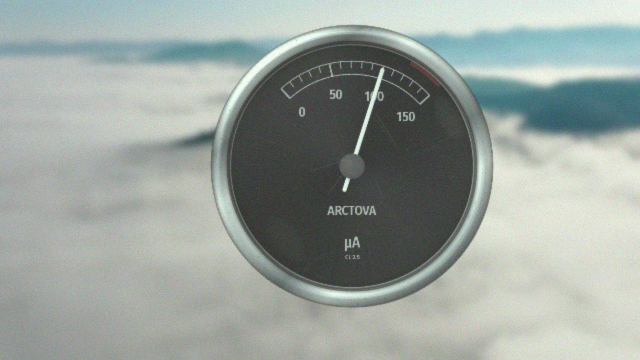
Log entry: 100 µA
